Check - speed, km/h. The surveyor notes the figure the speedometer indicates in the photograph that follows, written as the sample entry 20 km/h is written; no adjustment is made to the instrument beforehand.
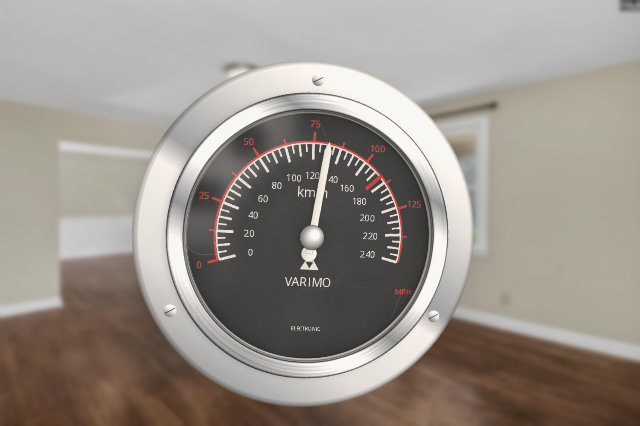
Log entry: 130 km/h
